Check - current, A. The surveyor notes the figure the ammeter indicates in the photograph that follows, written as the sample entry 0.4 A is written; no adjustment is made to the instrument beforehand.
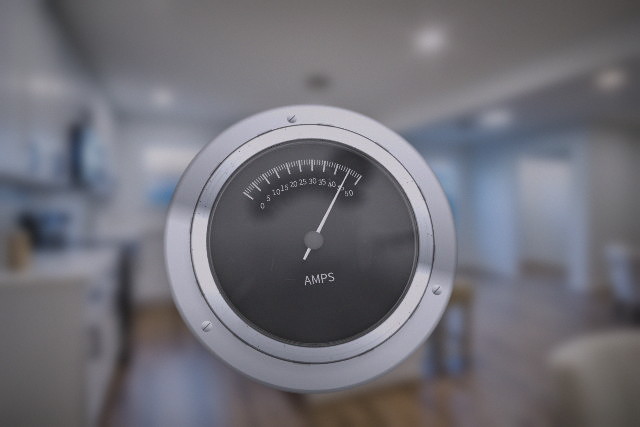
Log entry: 45 A
